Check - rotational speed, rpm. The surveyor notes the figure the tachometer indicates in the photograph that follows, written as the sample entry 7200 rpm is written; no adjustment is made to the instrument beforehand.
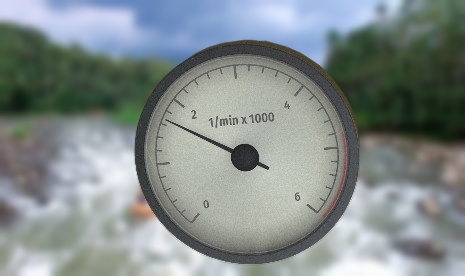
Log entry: 1700 rpm
